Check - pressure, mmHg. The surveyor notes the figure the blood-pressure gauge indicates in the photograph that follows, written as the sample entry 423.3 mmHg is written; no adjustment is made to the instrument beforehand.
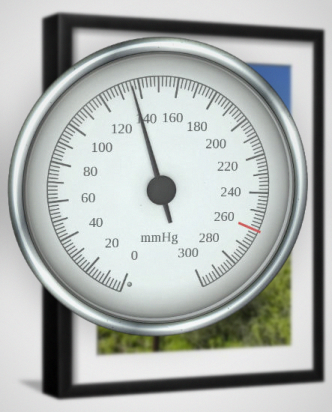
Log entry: 136 mmHg
